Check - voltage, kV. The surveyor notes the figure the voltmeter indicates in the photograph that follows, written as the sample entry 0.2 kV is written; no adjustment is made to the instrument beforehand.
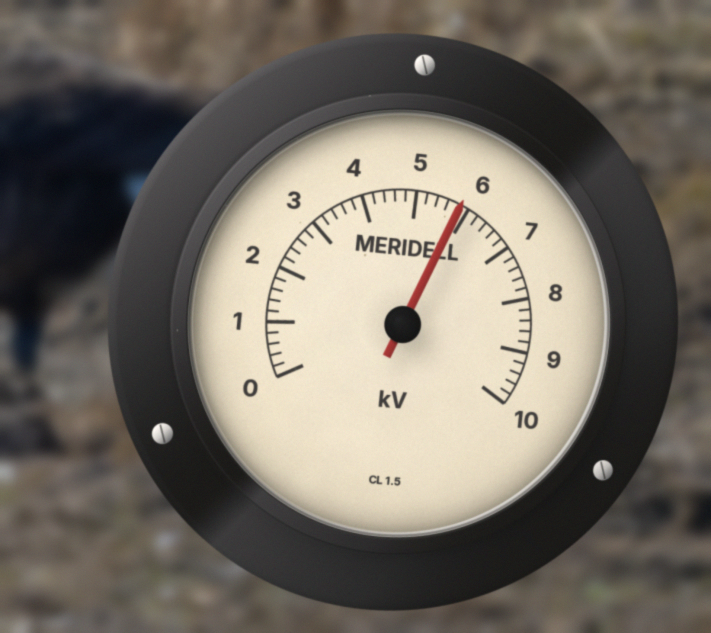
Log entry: 5.8 kV
